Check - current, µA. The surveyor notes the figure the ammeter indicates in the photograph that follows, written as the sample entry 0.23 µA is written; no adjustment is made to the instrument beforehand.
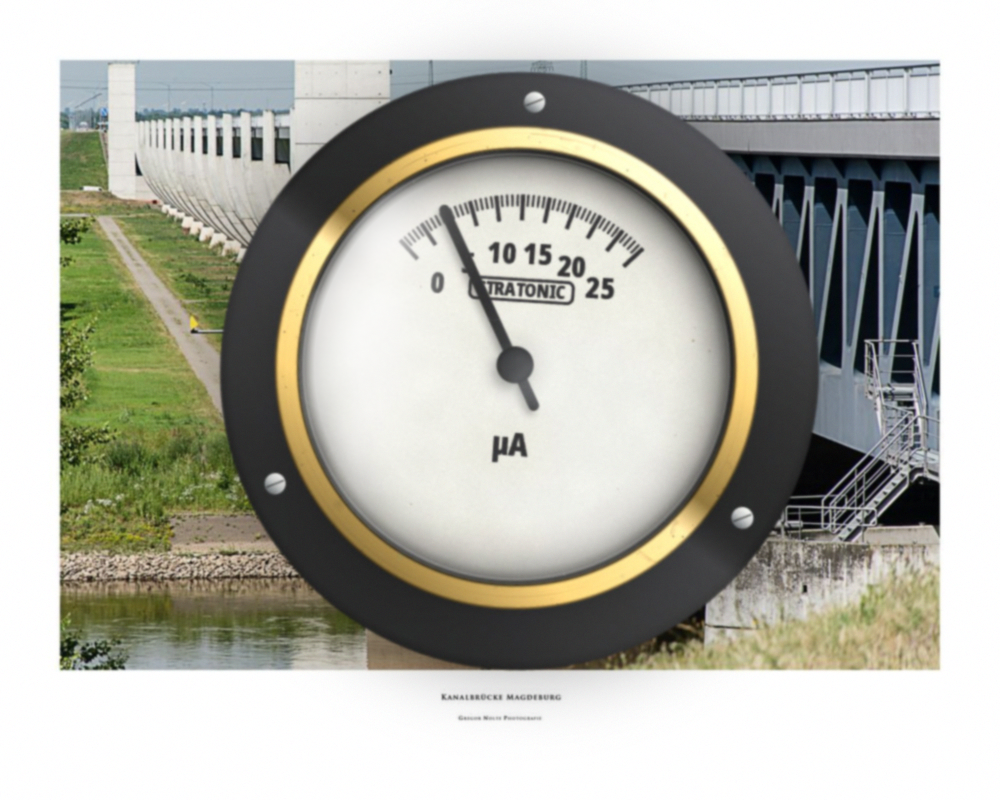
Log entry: 5 µA
